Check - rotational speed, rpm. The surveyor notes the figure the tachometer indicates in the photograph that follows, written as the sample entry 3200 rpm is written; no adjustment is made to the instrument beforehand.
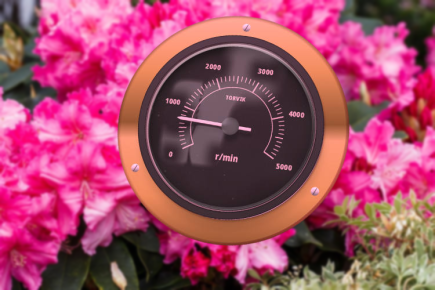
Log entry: 700 rpm
